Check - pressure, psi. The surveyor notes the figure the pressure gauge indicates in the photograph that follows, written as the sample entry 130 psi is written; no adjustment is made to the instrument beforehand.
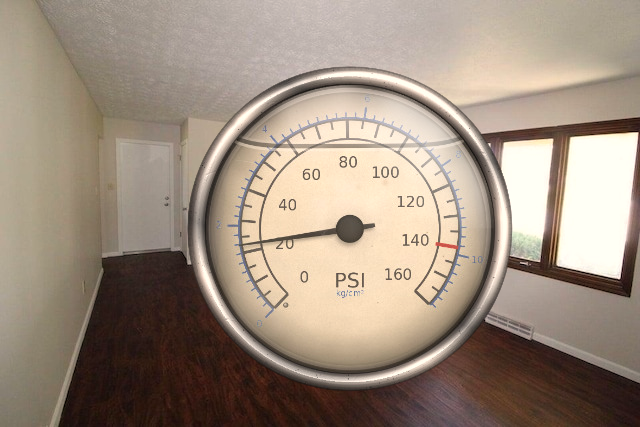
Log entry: 22.5 psi
